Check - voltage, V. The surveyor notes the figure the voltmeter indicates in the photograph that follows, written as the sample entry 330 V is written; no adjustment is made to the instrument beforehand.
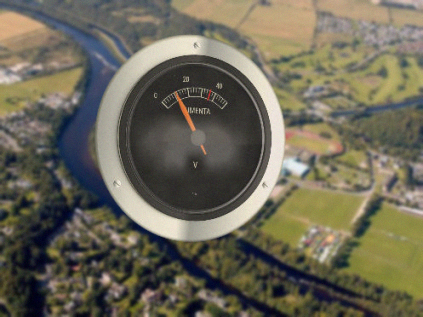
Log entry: 10 V
